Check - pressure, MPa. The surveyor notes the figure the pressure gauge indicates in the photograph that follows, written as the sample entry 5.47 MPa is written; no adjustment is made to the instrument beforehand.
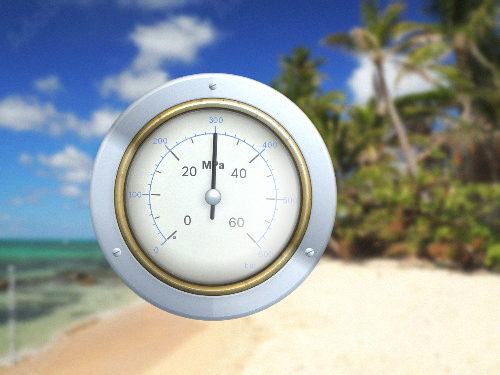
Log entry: 30 MPa
